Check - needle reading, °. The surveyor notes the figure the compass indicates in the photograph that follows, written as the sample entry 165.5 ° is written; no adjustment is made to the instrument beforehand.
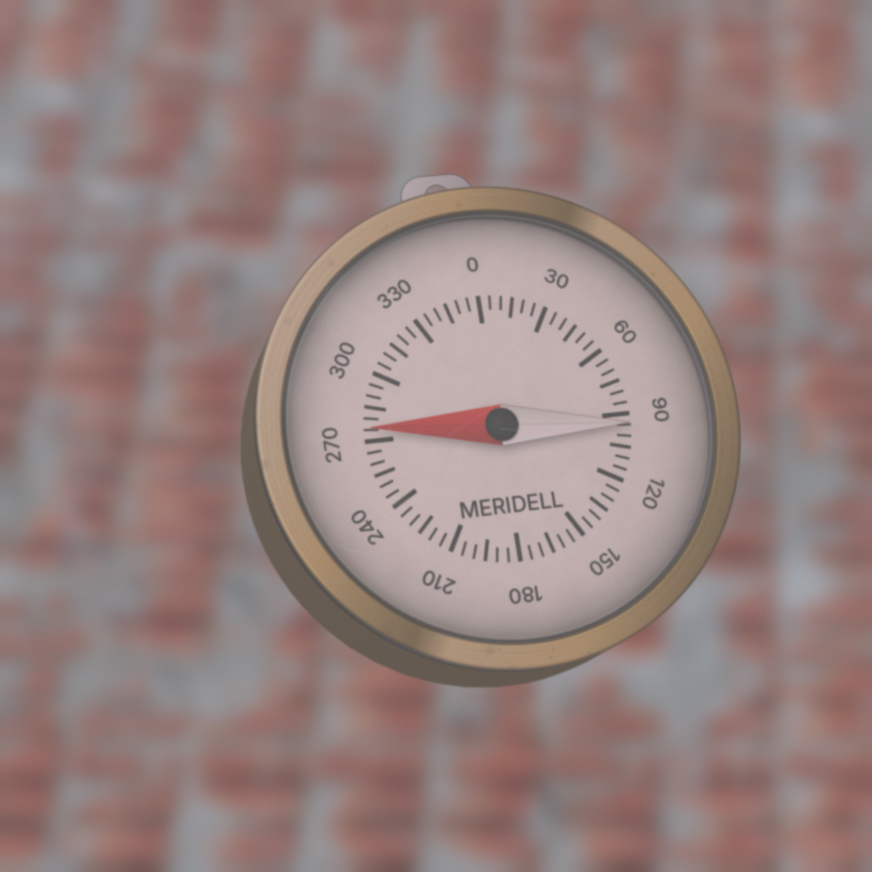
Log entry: 275 °
